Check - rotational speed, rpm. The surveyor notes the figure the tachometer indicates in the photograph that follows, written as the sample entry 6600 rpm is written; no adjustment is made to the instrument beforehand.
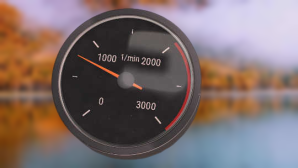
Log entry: 750 rpm
